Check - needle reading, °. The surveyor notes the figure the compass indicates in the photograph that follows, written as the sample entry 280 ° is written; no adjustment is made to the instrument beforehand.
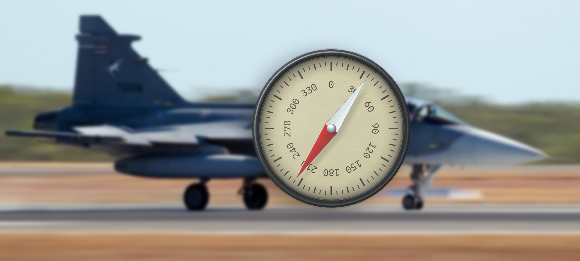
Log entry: 215 °
